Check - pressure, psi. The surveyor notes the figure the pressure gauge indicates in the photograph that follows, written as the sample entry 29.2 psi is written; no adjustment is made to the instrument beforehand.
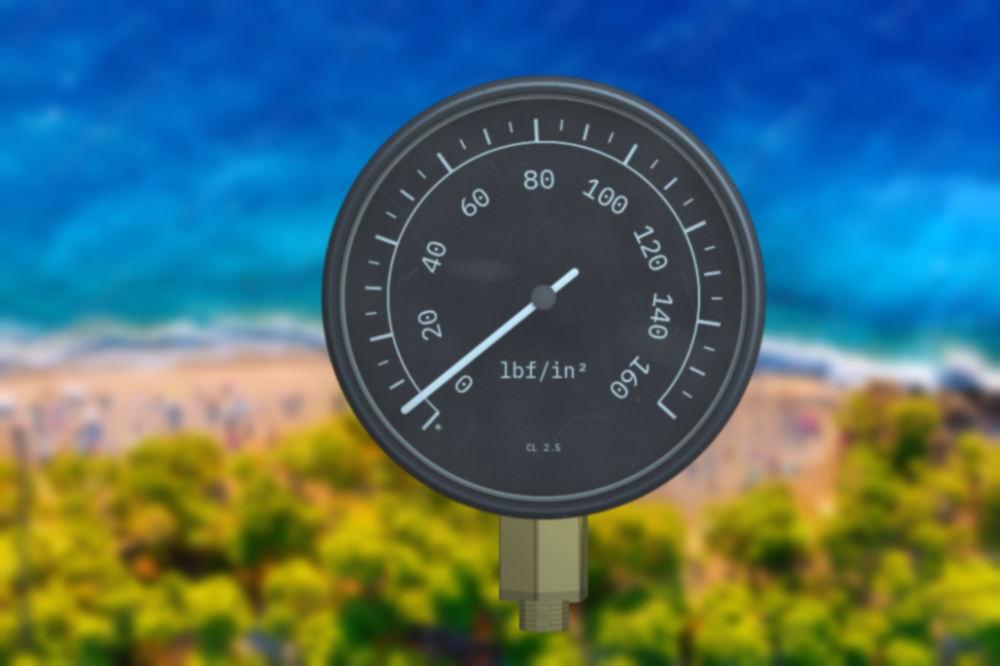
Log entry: 5 psi
